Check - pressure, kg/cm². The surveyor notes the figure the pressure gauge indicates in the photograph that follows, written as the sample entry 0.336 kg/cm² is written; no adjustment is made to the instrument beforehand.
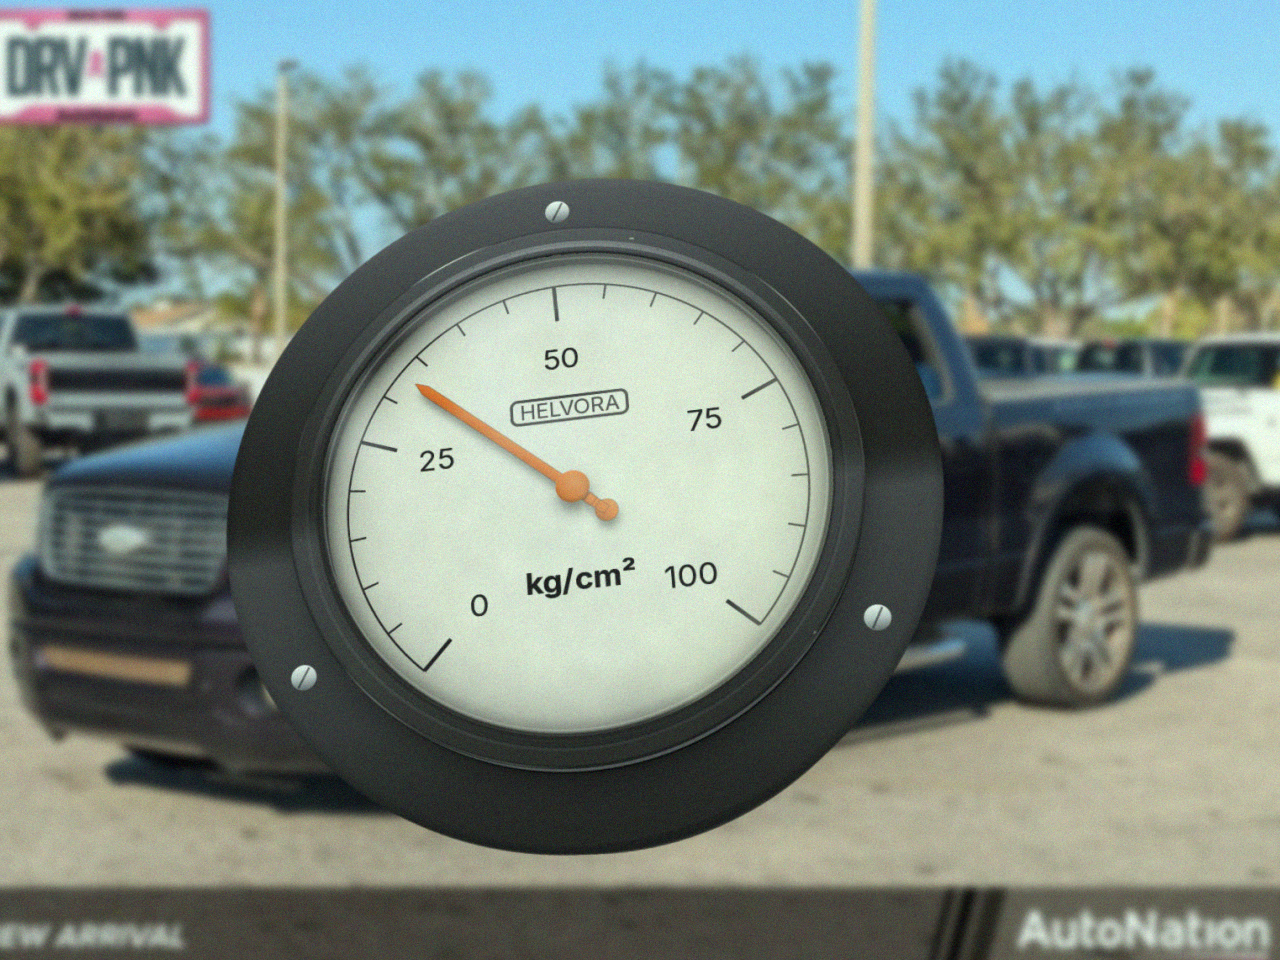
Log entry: 32.5 kg/cm²
